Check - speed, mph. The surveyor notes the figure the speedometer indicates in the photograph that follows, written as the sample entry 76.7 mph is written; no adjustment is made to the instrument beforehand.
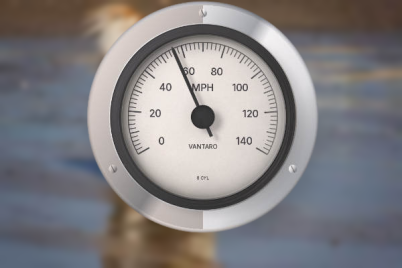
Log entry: 56 mph
